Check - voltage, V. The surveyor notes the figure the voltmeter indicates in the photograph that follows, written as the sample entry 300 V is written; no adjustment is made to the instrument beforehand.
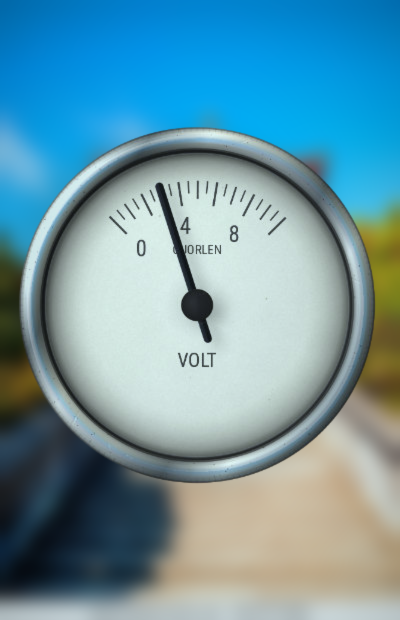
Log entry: 3 V
